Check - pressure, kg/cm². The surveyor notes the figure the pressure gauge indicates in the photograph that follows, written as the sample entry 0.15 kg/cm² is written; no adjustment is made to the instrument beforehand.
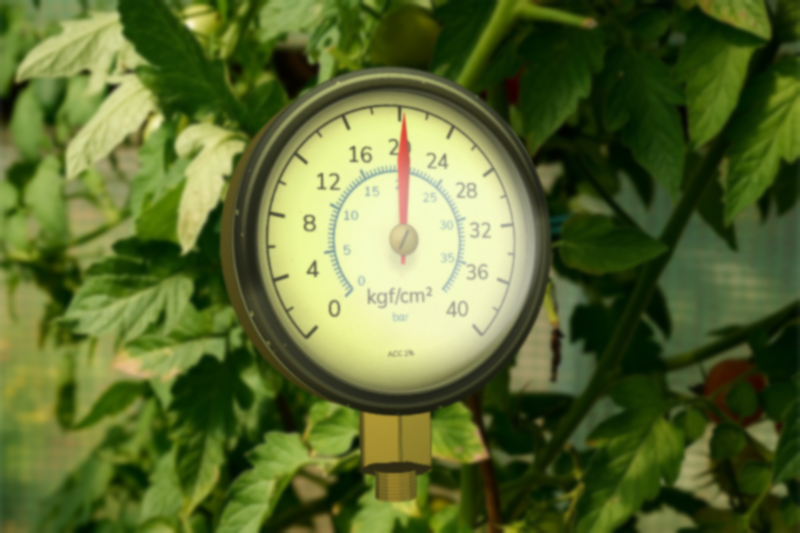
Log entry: 20 kg/cm²
